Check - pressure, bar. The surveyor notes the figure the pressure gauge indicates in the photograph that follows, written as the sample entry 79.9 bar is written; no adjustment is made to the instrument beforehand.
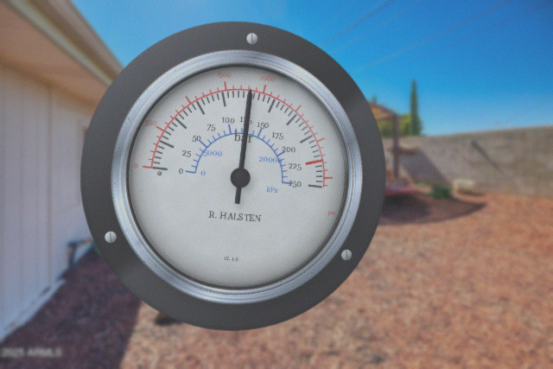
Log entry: 125 bar
